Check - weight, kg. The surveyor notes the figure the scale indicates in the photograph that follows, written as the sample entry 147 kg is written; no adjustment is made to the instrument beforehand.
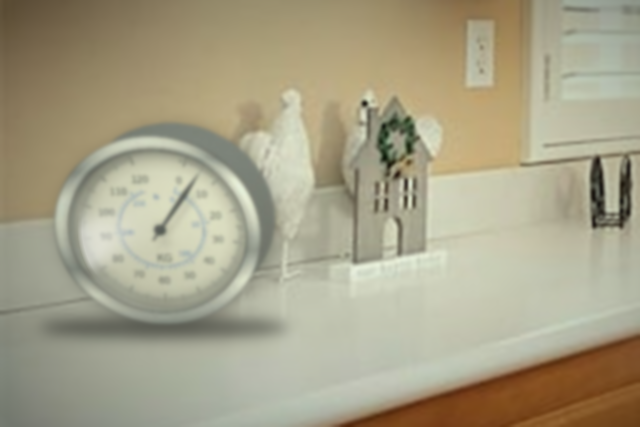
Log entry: 5 kg
